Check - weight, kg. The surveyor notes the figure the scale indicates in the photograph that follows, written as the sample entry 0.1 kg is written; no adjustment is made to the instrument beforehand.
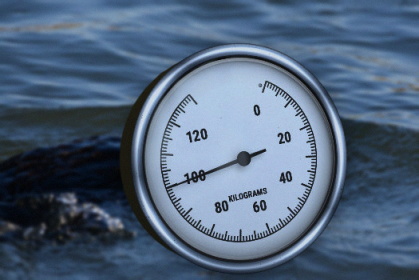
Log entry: 100 kg
